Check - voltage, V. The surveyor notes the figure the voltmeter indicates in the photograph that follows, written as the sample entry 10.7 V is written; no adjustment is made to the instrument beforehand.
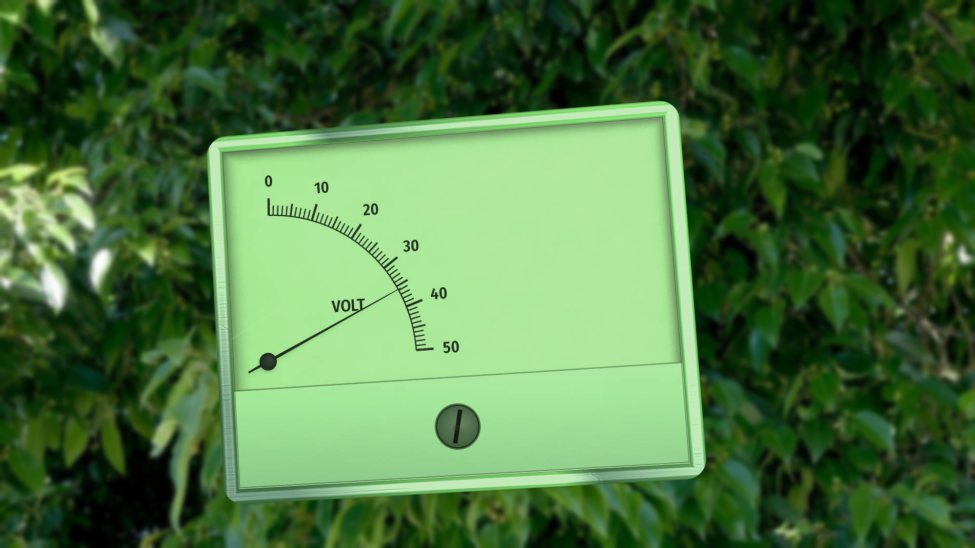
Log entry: 36 V
